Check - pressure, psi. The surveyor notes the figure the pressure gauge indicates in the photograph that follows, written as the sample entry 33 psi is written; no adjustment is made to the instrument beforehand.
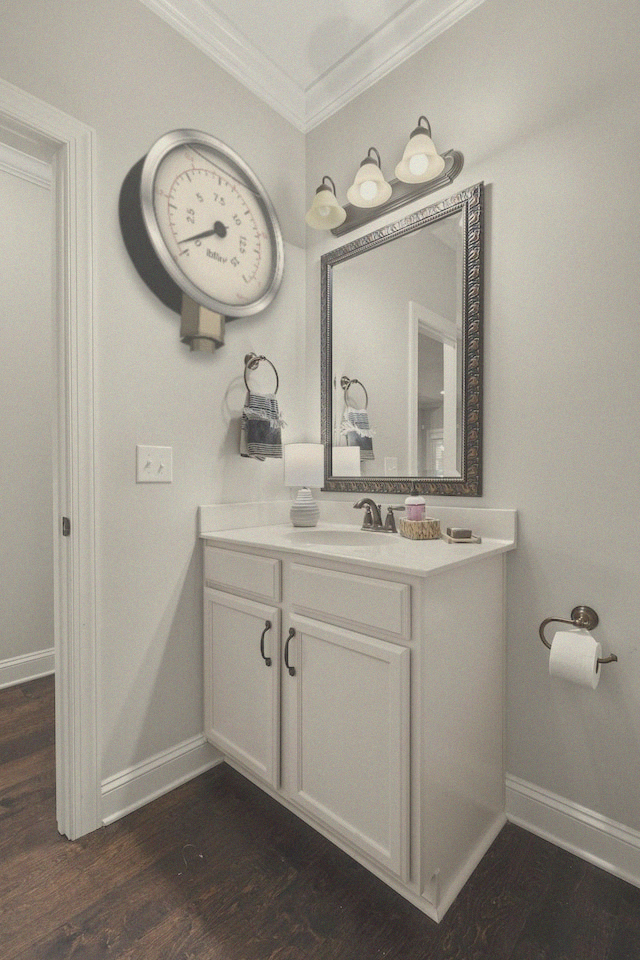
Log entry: 0.5 psi
